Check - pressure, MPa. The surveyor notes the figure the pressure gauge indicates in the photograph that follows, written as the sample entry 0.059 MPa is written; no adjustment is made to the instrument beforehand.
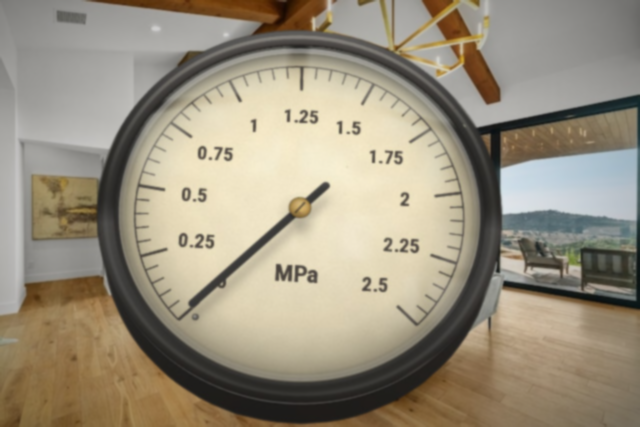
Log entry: 0 MPa
